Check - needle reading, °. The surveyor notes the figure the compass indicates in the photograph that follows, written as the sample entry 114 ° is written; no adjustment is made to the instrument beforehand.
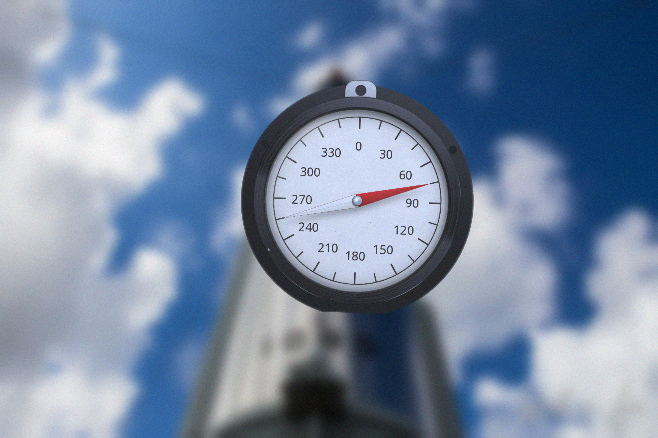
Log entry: 75 °
